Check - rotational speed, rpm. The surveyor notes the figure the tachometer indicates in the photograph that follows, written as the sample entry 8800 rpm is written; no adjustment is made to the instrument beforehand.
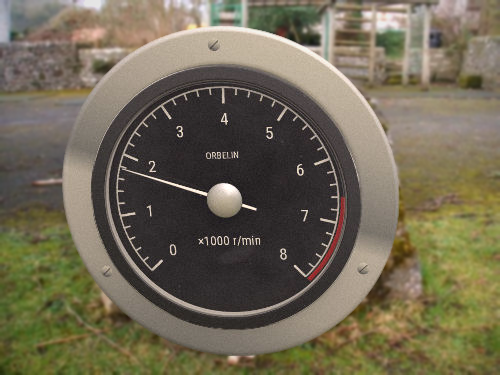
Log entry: 1800 rpm
